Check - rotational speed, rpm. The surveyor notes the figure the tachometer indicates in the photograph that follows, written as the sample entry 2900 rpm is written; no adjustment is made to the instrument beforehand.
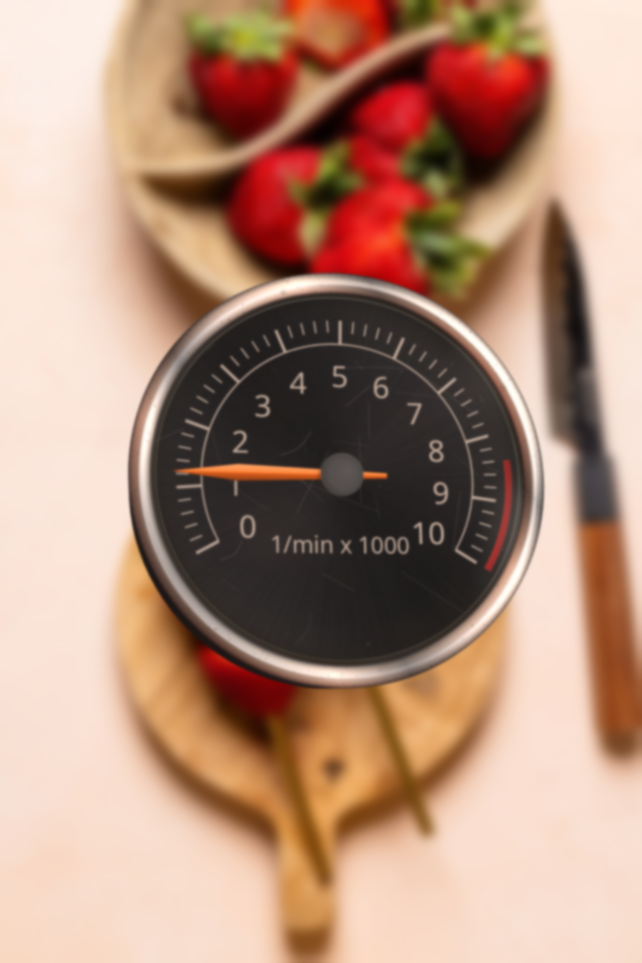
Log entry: 1200 rpm
